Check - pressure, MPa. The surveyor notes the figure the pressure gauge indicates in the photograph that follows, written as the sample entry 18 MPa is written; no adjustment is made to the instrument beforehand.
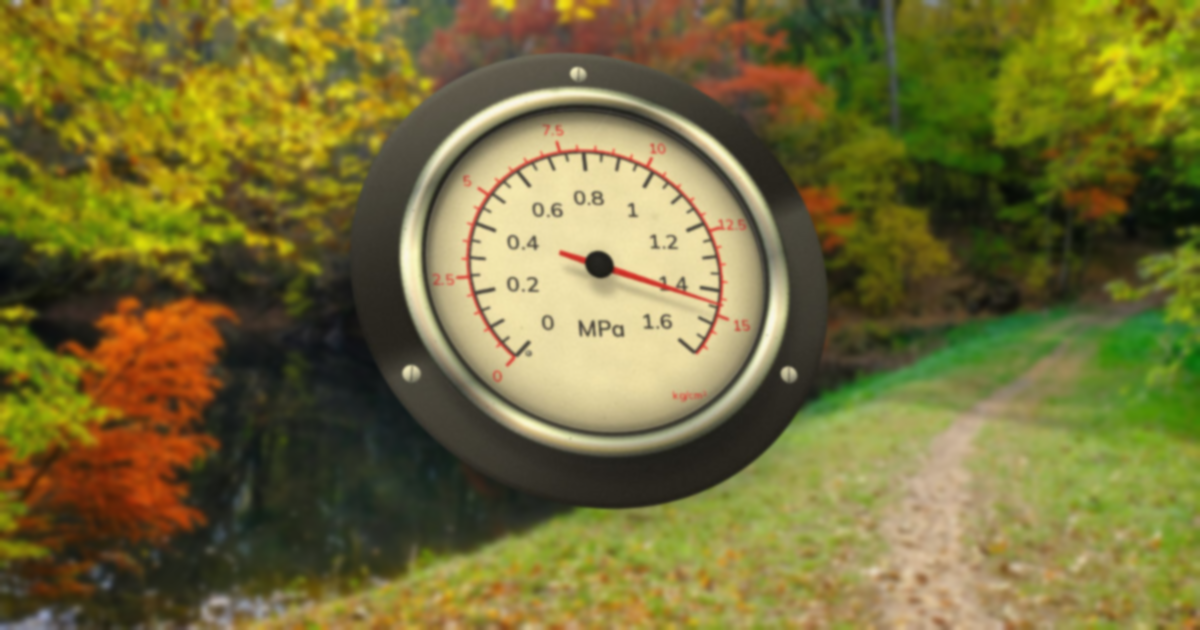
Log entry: 1.45 MPa
